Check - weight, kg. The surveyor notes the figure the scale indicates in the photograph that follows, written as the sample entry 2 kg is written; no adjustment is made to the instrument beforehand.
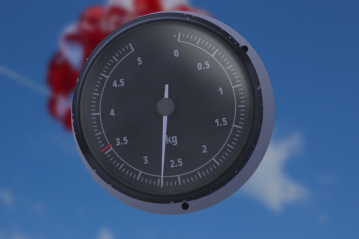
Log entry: 2.7 kg
